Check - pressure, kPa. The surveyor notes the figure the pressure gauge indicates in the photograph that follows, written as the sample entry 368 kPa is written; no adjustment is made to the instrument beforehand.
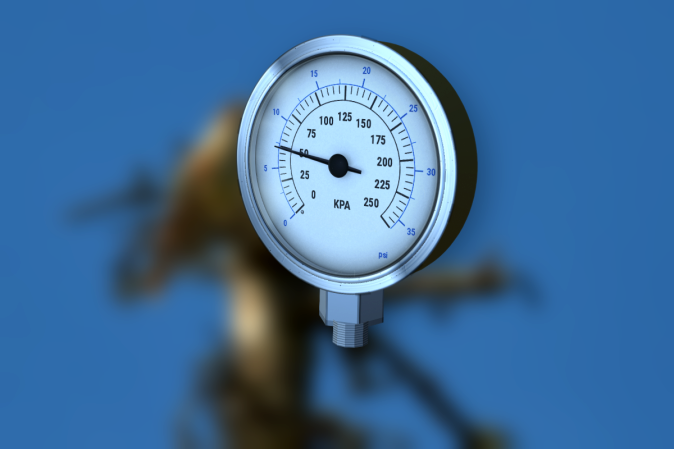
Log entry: 50 kPa
